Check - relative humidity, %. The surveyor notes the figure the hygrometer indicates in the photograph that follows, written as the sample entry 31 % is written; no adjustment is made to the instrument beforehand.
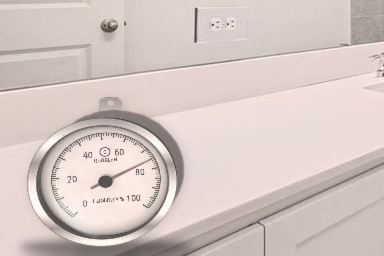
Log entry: 75 %
